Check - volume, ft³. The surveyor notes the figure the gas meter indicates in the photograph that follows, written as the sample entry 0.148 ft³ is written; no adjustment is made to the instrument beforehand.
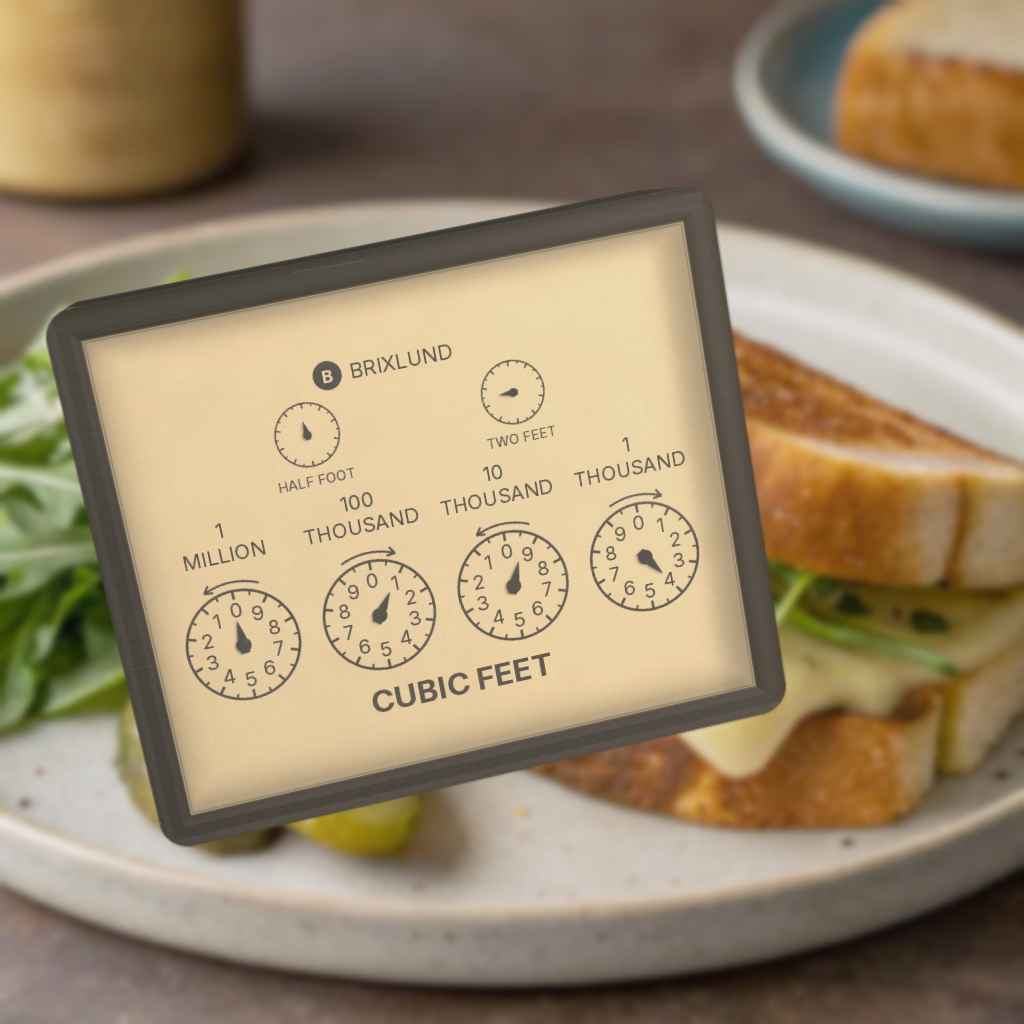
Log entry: 9400 ft³
